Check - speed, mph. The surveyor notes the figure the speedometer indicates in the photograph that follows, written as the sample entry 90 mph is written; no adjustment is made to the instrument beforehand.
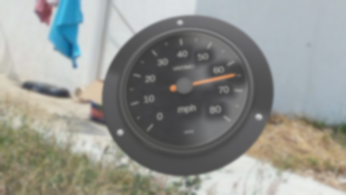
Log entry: 65 mph
